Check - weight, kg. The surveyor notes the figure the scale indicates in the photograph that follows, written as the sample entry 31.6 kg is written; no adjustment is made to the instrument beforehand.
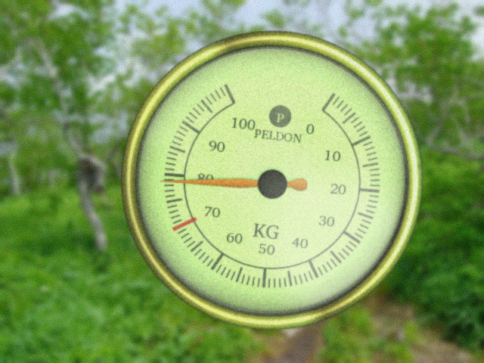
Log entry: 79 kg
